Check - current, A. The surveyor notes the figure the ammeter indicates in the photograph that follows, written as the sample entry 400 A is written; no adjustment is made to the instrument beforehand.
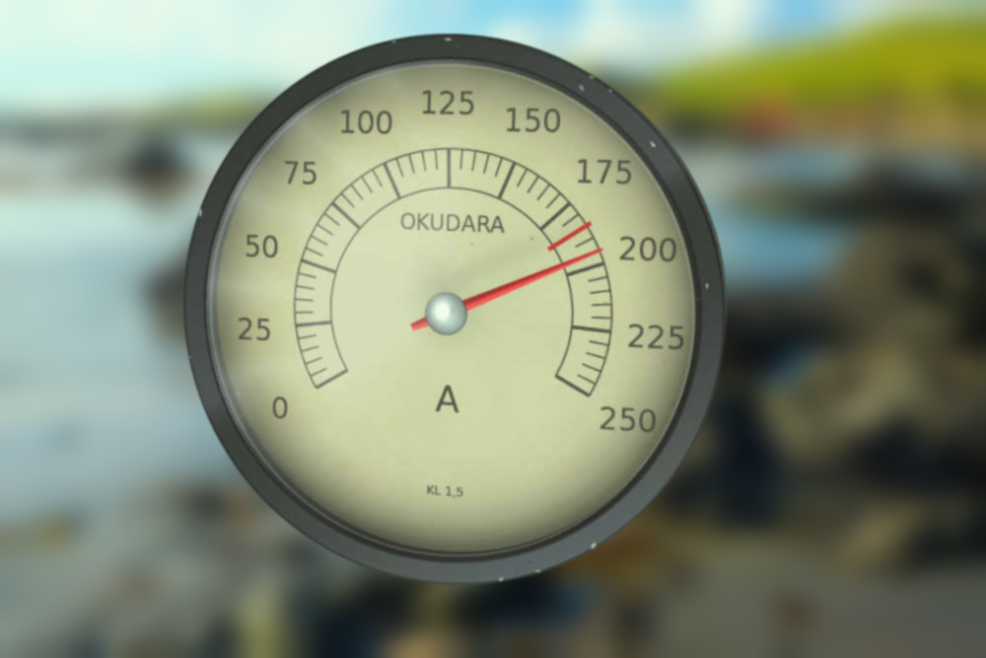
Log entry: 195 A
